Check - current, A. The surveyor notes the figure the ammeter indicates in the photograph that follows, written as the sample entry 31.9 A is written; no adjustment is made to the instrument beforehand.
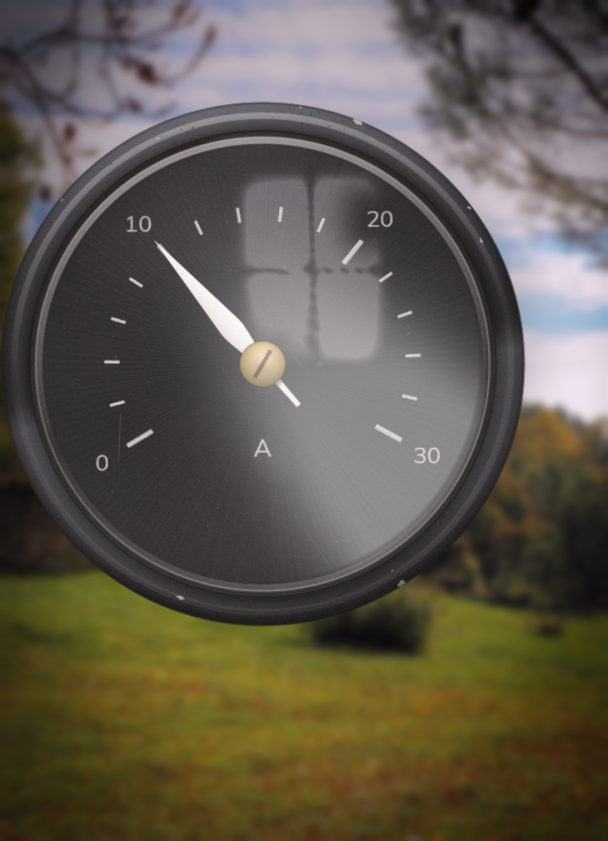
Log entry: 10 A
